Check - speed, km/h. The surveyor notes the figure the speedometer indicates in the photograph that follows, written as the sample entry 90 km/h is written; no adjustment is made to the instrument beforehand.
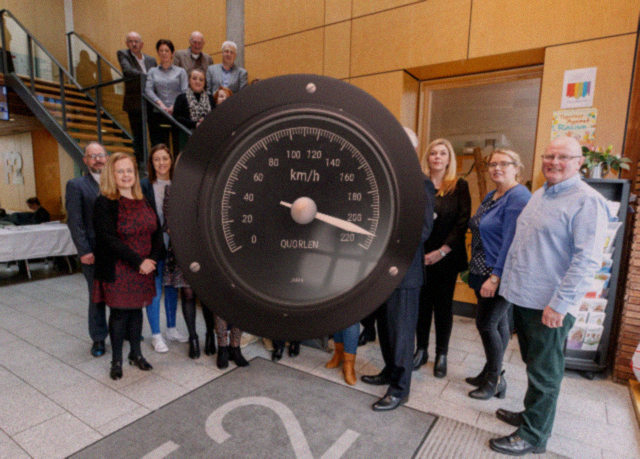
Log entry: 210 km/h
